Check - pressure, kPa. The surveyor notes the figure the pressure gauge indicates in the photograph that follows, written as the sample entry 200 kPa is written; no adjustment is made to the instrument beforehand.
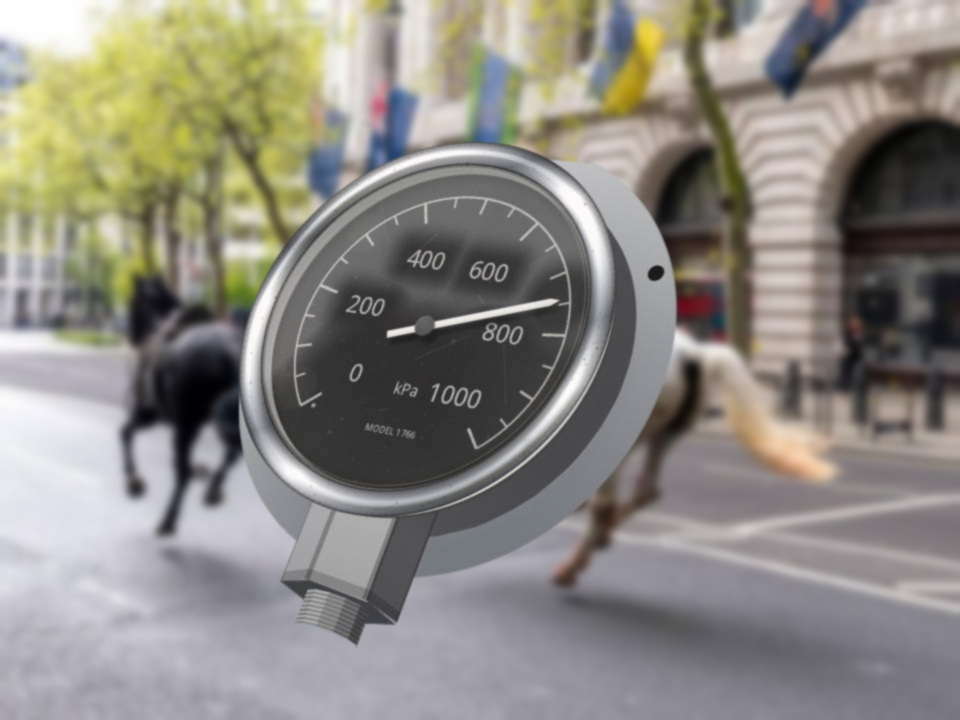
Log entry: 750 kPa
